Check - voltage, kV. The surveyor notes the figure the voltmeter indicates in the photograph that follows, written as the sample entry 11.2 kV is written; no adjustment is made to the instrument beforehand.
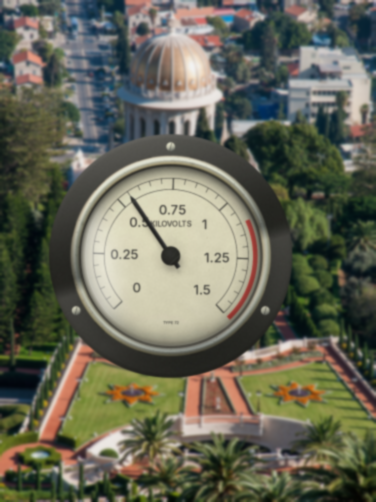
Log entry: 0.55 kV
